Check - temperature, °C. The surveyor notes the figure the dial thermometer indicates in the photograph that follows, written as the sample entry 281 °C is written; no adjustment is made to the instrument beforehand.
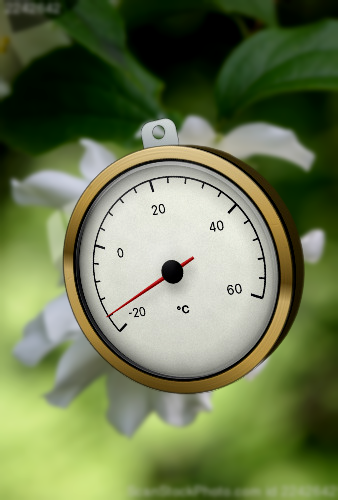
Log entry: -16 °C
